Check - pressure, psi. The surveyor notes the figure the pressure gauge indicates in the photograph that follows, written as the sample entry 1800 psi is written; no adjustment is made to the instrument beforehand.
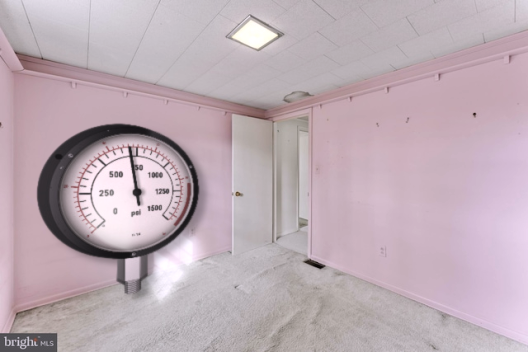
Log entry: 700 psi
